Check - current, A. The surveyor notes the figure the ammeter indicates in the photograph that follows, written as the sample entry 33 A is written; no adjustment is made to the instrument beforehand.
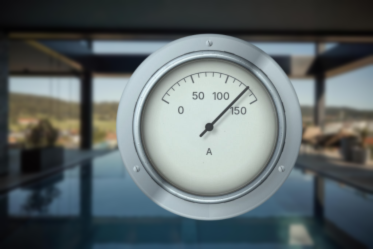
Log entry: 130 A
